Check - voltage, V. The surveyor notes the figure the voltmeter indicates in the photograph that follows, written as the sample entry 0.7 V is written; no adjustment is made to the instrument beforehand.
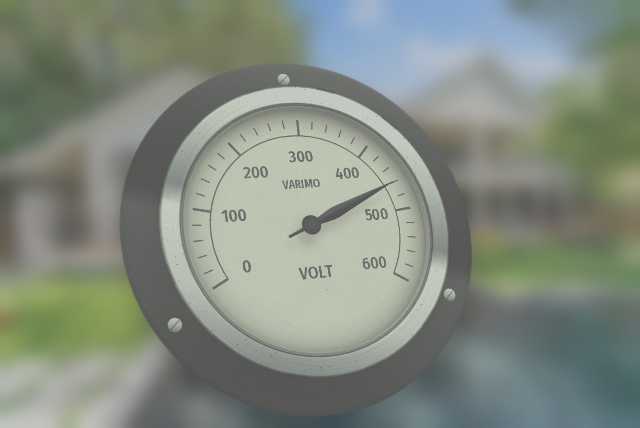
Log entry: 460 V
